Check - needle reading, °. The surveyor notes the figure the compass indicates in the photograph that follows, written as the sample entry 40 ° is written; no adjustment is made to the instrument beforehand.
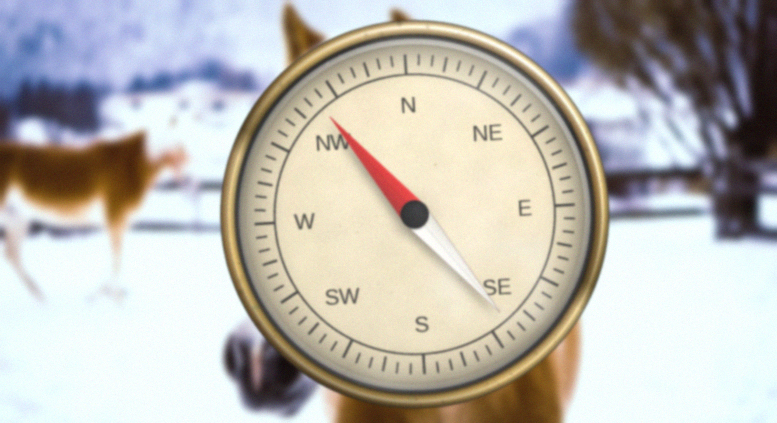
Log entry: 322.5 °
